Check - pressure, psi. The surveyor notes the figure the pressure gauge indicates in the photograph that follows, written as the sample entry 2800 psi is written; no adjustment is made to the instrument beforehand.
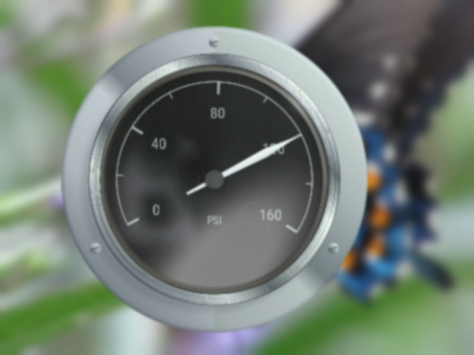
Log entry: 120 psi
